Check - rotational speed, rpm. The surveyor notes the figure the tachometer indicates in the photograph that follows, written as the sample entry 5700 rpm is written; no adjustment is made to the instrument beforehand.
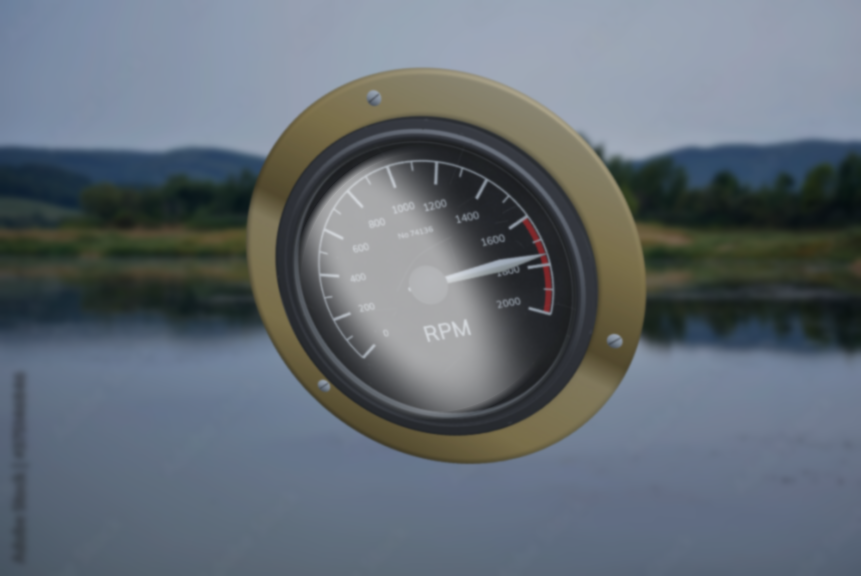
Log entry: 1750 rpm
